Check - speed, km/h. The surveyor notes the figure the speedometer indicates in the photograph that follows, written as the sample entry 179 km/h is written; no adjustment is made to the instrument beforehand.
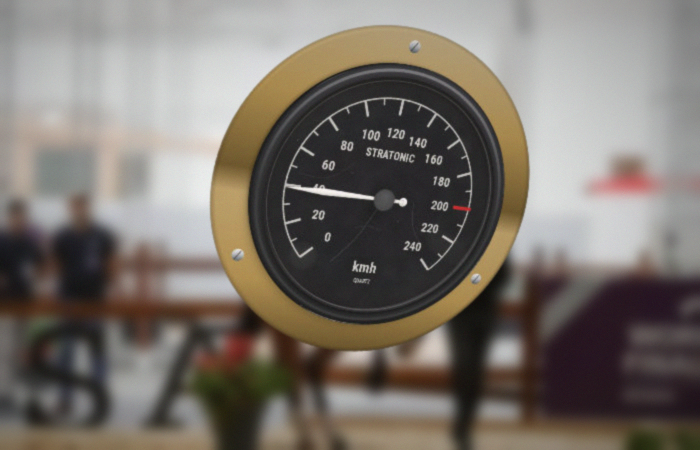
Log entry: 40 km/h
